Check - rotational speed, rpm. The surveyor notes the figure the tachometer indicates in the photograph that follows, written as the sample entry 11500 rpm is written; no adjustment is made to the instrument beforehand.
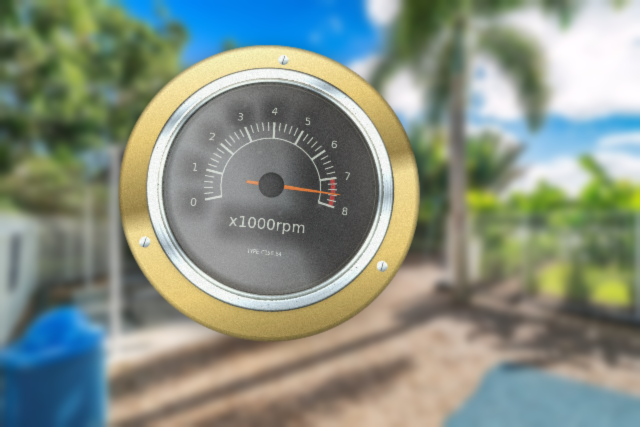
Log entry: 7600 rpm
